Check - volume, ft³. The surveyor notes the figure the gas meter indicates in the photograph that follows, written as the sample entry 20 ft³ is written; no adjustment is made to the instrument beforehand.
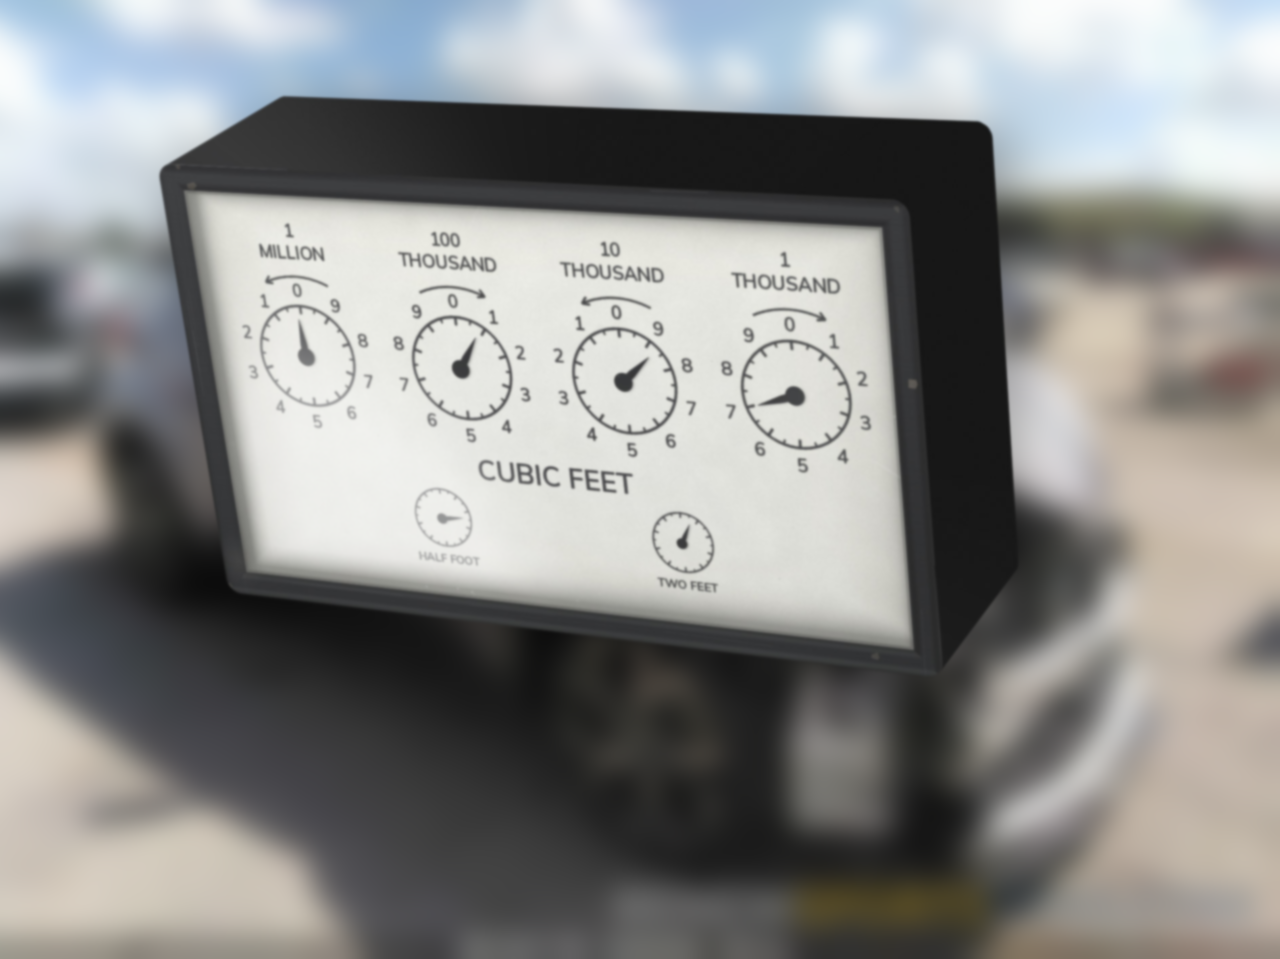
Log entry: 8700 ft³
